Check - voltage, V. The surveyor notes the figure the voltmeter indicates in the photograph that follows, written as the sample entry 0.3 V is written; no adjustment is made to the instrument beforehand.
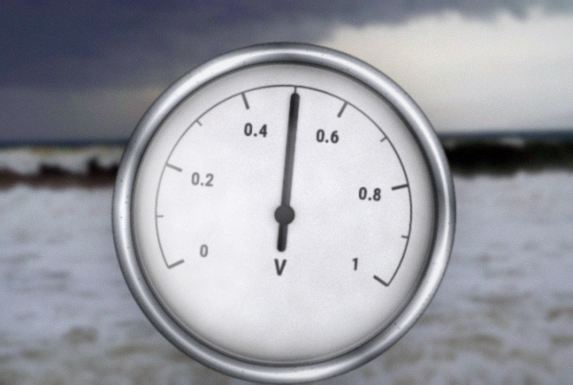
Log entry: 0.5 V
